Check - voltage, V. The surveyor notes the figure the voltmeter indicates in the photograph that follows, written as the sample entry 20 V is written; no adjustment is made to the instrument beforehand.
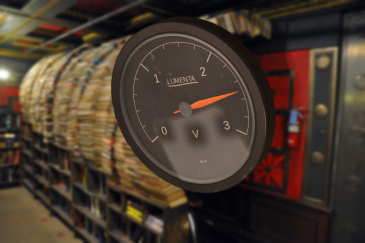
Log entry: 2.5 V
